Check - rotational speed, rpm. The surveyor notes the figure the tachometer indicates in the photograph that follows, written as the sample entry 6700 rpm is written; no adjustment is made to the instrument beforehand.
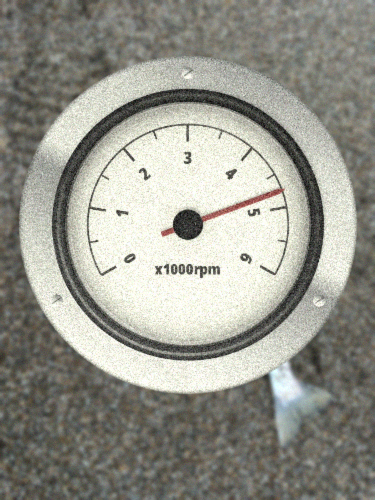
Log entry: 4750 rpm
